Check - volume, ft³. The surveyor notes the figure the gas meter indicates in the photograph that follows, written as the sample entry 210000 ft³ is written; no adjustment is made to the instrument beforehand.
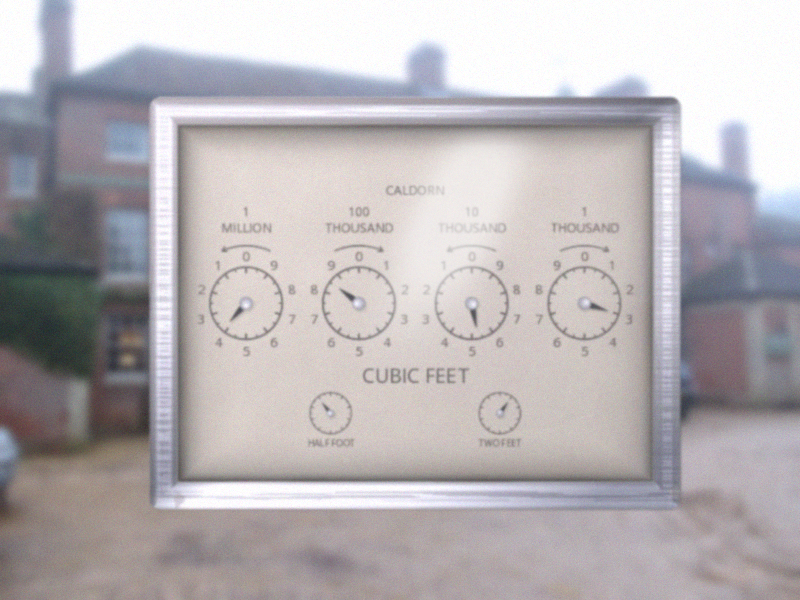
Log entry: 385300 ft³
